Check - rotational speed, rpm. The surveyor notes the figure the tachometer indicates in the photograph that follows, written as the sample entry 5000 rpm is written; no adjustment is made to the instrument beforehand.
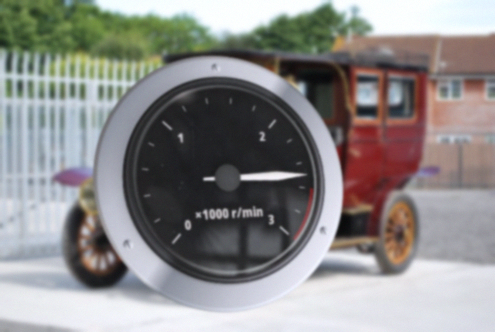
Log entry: 2500 rpm
